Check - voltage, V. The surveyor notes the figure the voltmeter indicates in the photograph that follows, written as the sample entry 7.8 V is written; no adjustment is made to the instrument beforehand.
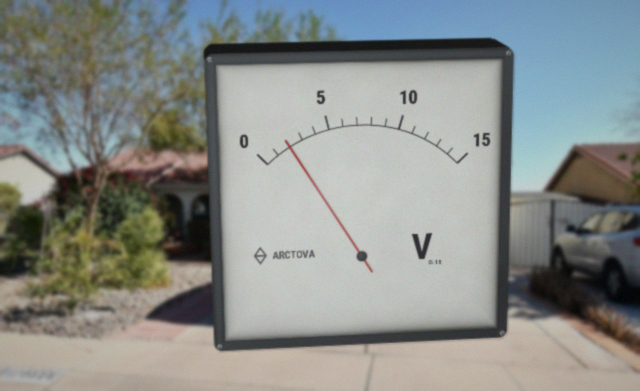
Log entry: 2 V
